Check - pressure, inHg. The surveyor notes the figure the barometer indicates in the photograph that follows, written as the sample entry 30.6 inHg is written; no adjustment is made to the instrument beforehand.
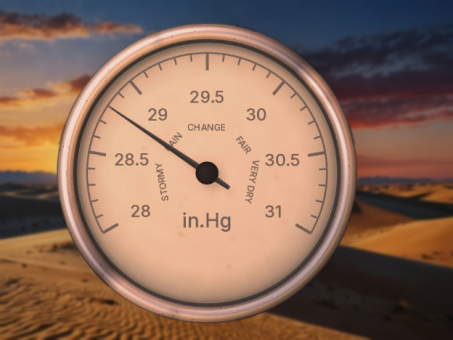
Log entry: 28.8 inHg
